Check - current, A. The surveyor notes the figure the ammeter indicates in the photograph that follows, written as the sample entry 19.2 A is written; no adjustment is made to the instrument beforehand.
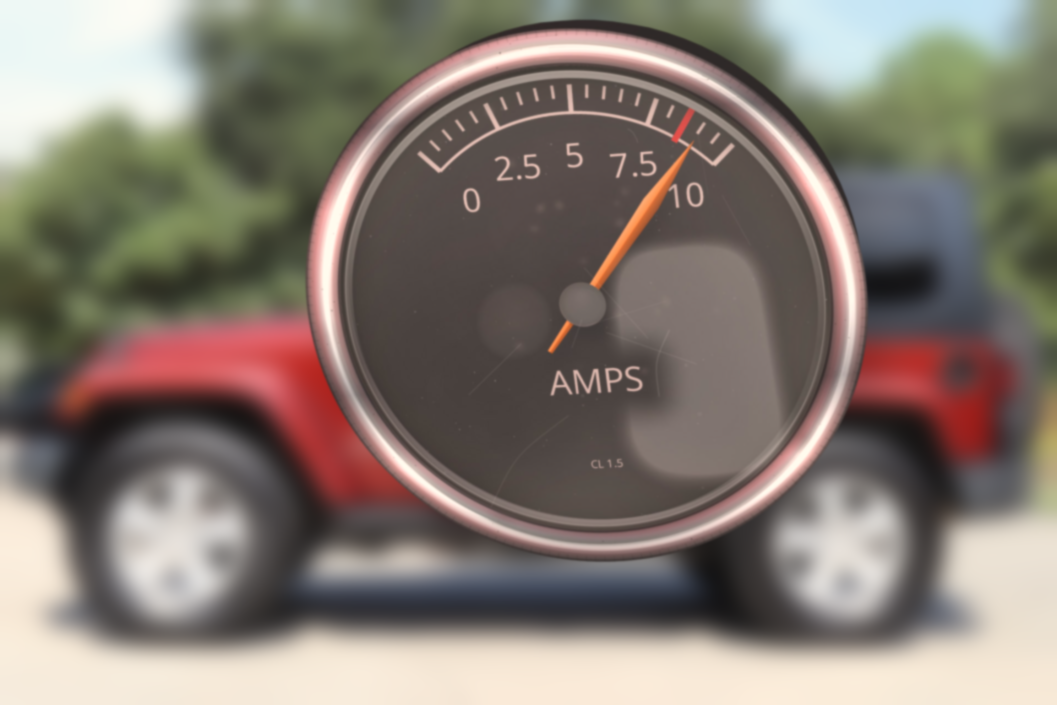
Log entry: 9 A
